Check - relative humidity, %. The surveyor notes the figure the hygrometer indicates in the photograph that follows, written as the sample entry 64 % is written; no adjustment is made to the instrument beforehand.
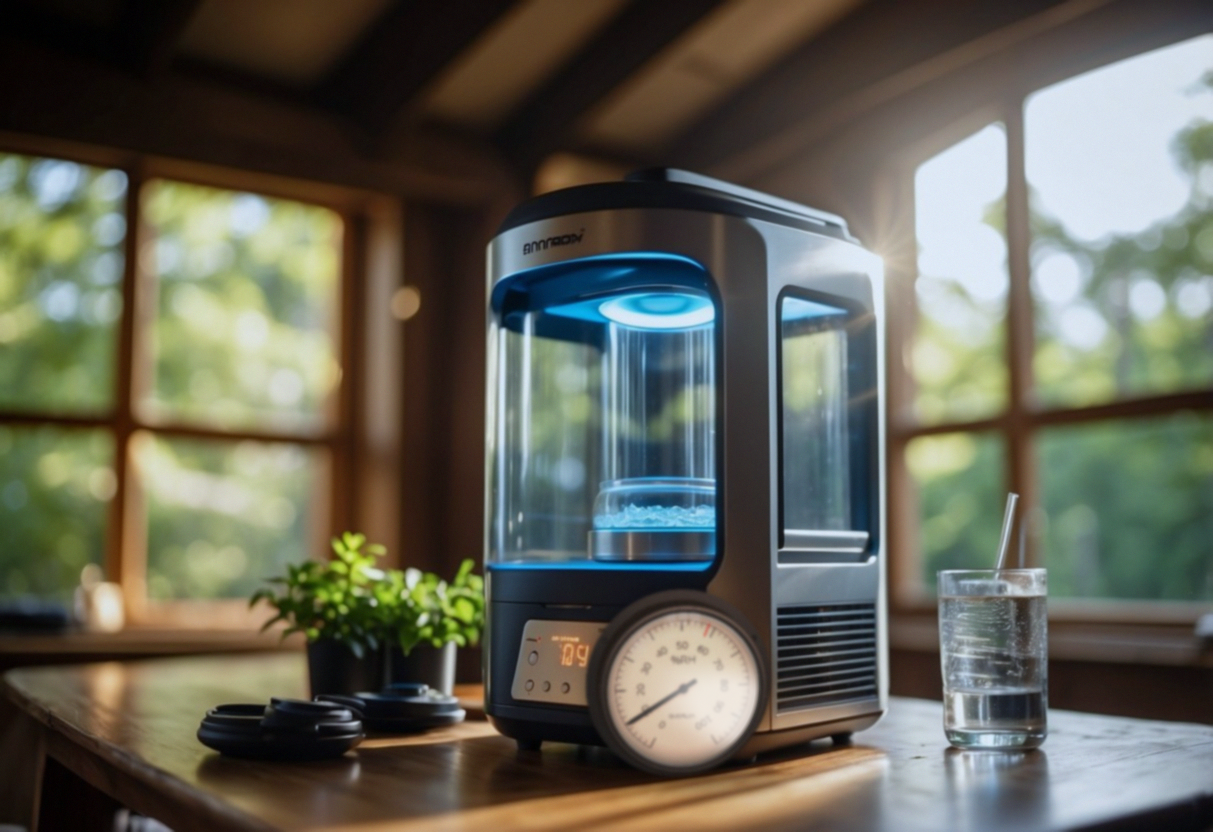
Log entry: 10 %
